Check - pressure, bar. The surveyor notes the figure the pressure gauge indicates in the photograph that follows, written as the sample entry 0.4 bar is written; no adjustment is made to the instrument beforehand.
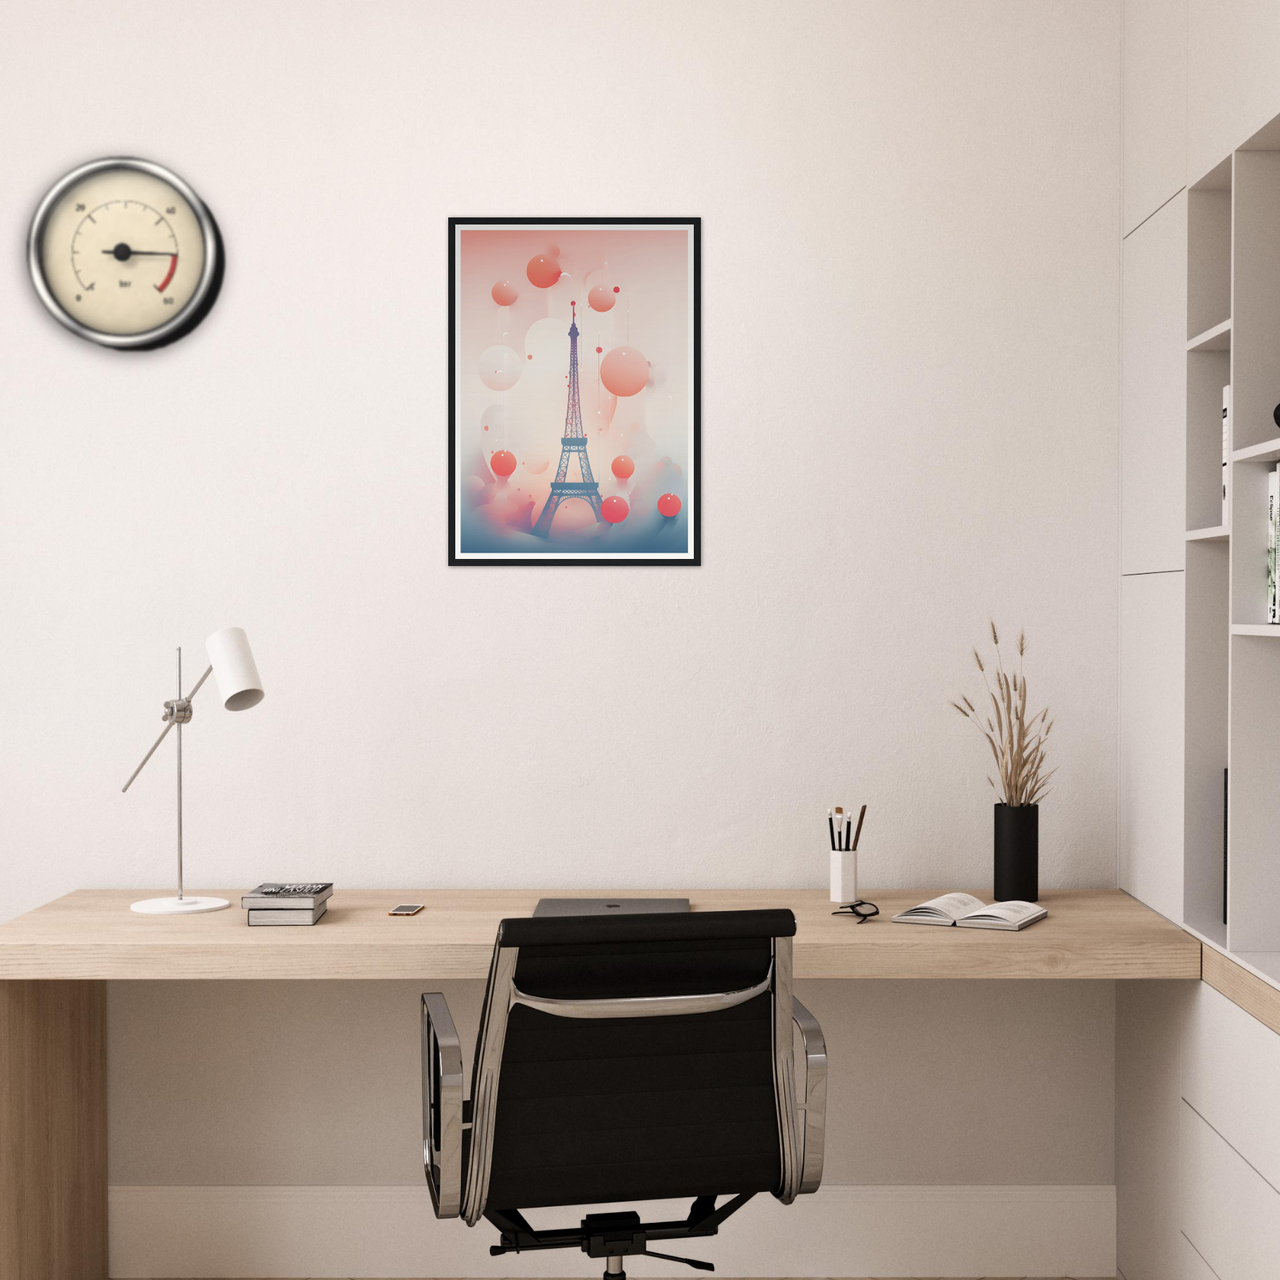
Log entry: 50 bar
